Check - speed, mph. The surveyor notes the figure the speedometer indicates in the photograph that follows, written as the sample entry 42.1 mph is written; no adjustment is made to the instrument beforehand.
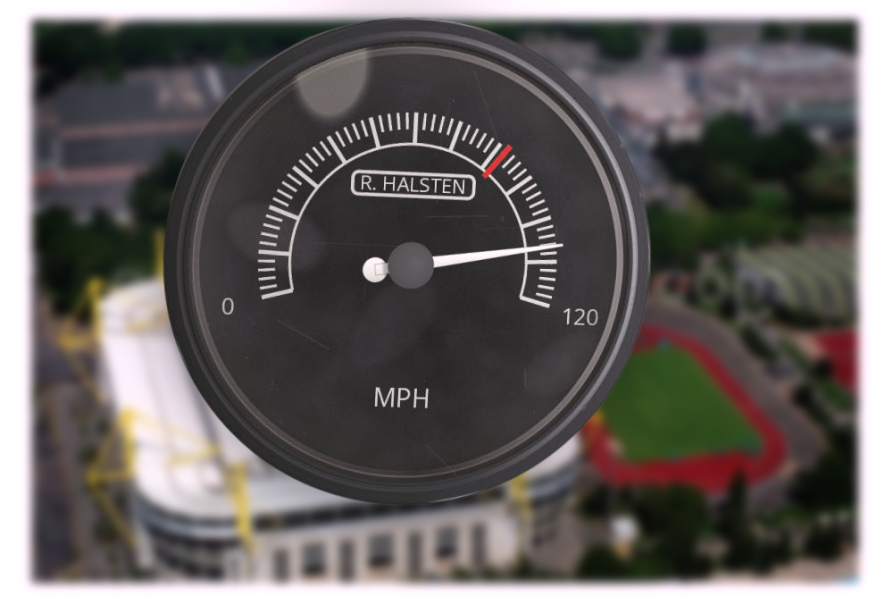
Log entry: 106 mph
